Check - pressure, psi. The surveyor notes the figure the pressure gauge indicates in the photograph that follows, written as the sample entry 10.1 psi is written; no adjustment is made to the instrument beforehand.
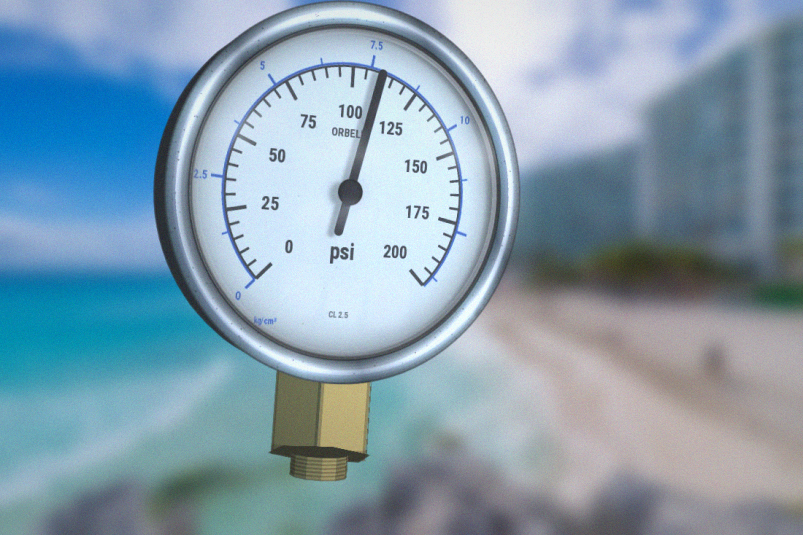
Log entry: 110 psi
